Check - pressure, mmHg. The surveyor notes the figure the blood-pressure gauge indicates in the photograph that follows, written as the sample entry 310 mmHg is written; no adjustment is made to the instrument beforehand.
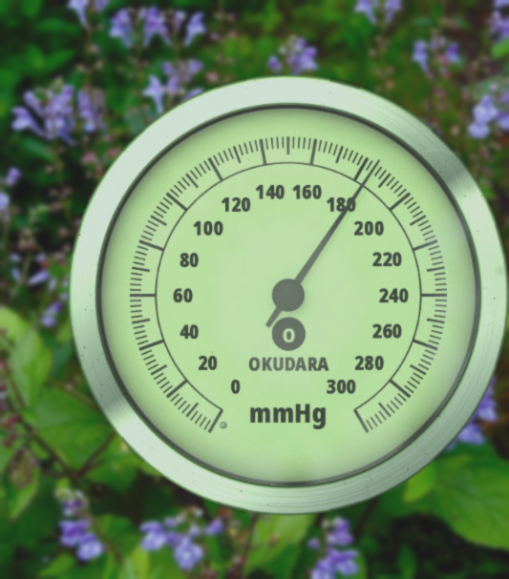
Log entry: 184 mmHg
